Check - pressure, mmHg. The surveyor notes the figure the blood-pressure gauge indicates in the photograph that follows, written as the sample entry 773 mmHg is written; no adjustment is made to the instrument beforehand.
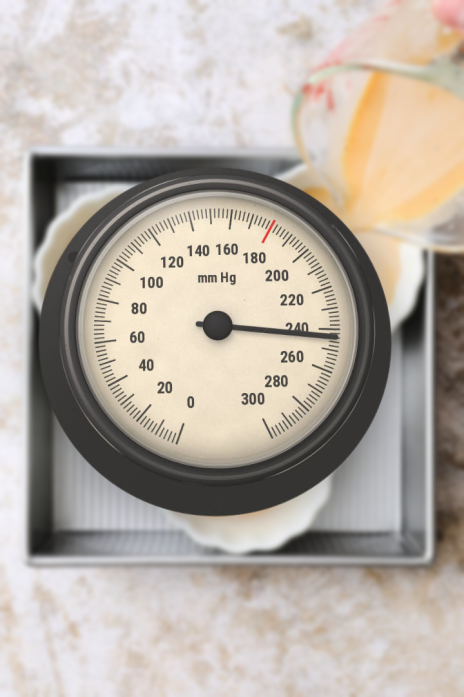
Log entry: 244 mmHg
